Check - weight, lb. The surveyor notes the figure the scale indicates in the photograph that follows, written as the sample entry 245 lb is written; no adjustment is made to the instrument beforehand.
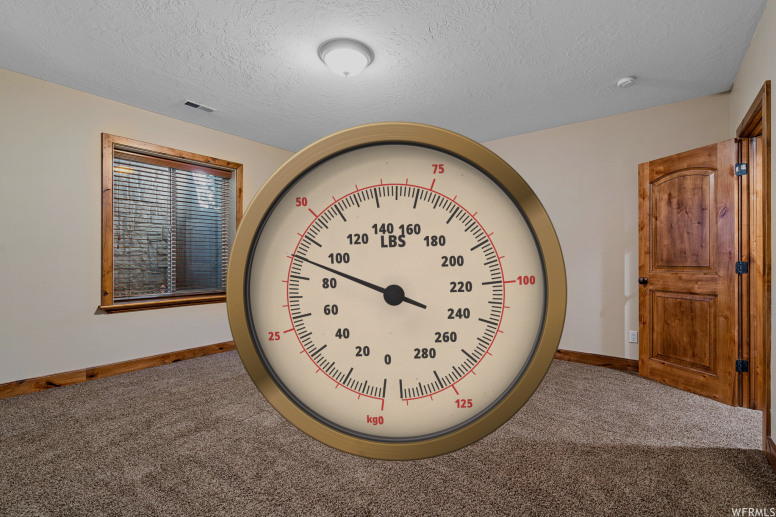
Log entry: 90 lb
